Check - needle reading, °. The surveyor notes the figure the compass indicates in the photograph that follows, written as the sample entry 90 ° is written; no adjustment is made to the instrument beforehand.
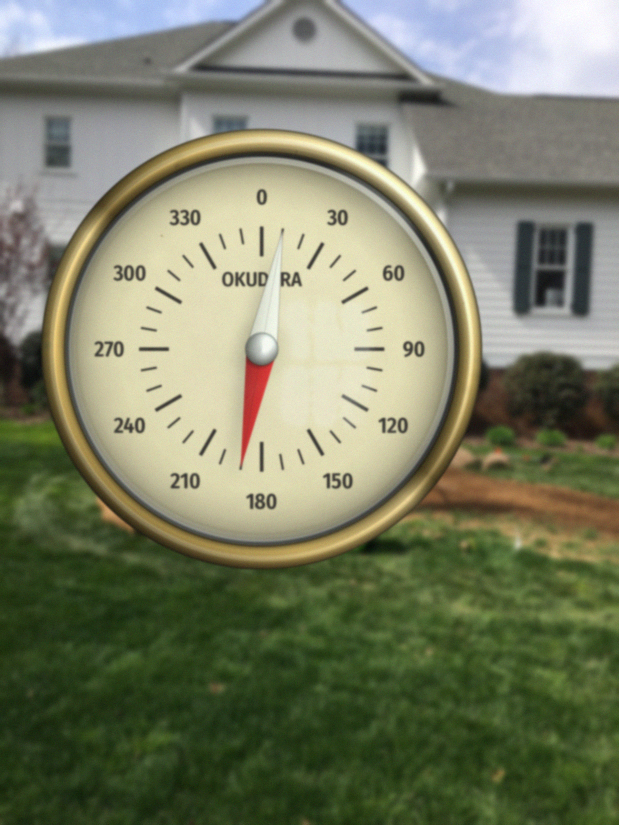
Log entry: 190 °
